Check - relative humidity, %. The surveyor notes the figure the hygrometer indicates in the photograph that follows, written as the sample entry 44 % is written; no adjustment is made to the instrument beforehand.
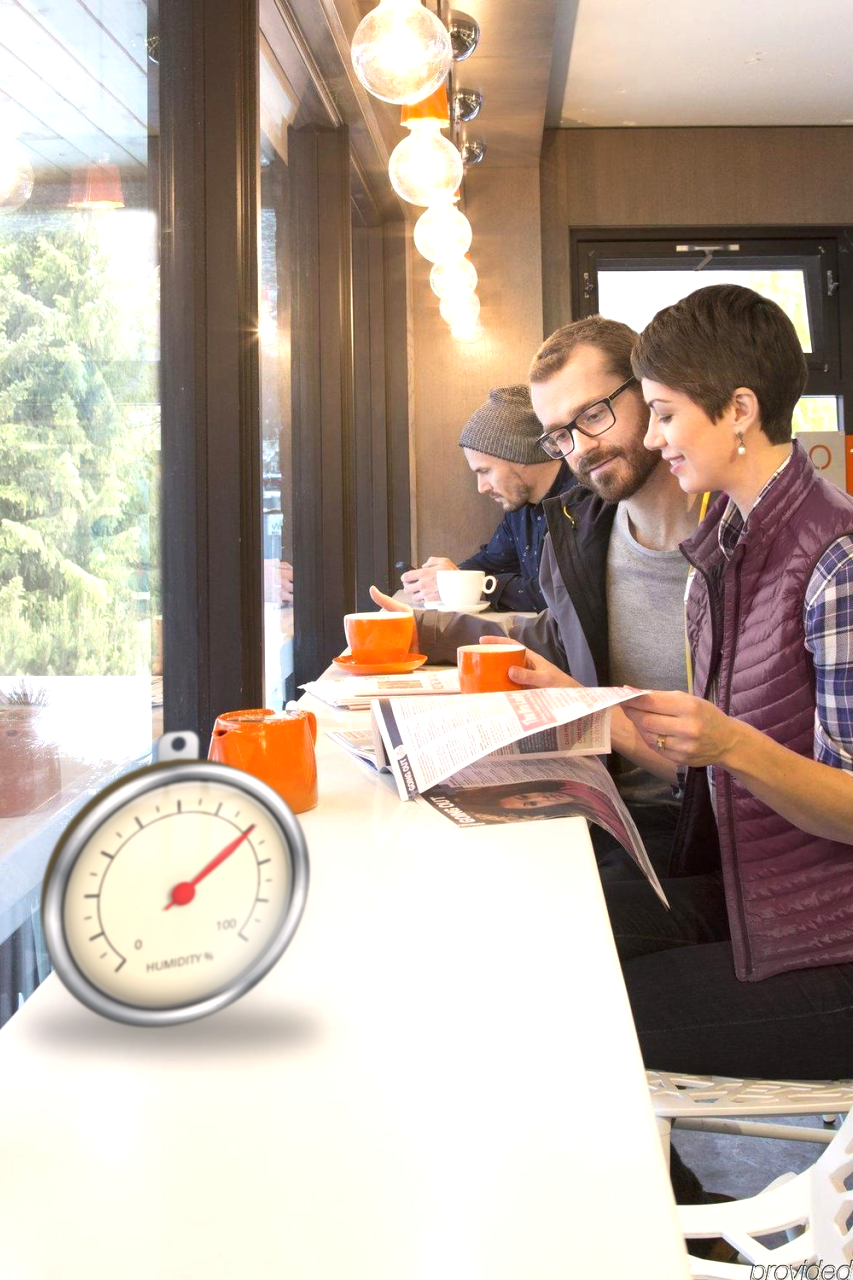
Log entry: 70 %
